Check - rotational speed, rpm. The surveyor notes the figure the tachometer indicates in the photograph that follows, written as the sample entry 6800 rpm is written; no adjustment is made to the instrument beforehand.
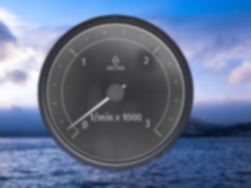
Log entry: 100 rpm
